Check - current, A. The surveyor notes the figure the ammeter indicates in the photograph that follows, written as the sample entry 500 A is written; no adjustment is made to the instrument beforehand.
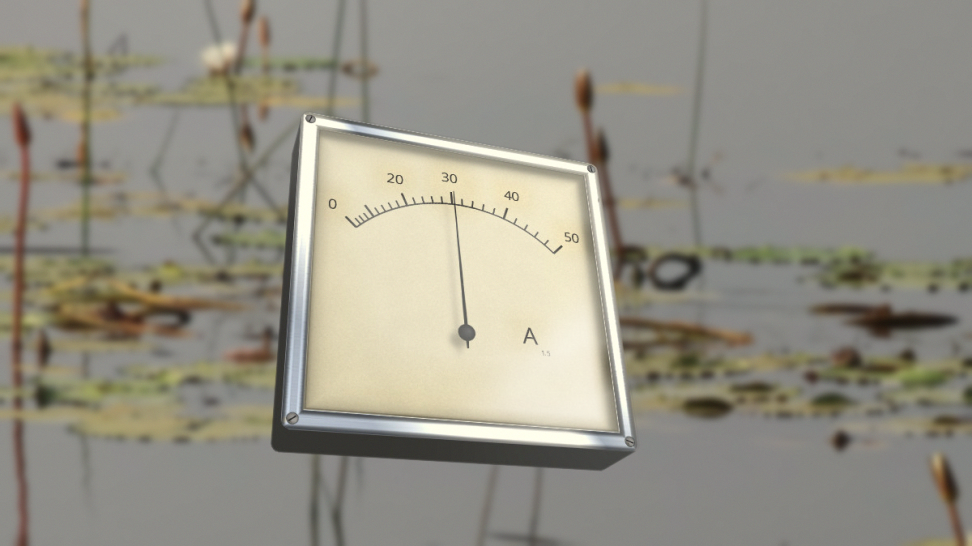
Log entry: 30 A
